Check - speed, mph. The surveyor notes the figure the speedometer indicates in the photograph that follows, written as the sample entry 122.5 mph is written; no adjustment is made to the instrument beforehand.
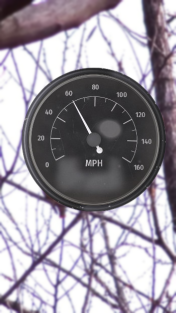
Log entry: 60 mph
